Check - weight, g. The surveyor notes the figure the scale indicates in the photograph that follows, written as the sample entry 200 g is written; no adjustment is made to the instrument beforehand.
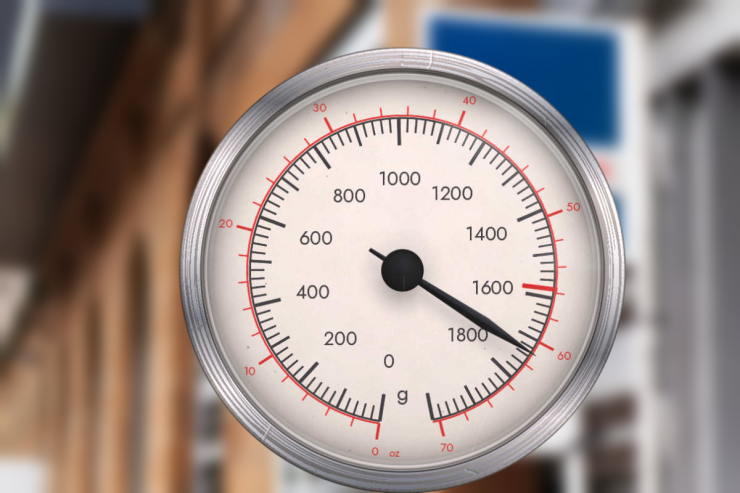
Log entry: 1730 g
